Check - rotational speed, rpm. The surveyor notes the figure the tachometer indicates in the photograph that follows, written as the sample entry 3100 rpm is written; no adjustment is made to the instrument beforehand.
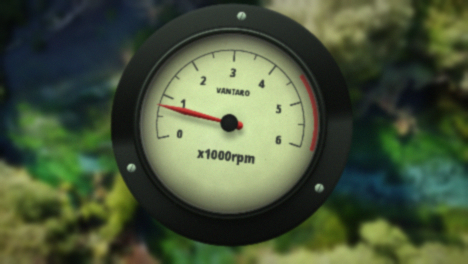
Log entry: 750 rpm
